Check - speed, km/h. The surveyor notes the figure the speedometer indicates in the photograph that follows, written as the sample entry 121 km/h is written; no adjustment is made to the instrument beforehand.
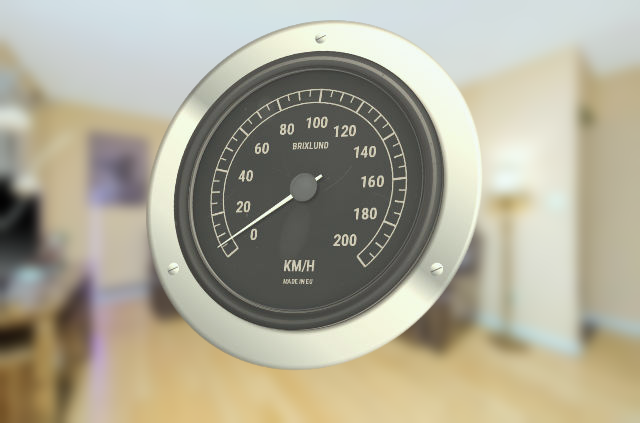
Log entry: 5 km/h
